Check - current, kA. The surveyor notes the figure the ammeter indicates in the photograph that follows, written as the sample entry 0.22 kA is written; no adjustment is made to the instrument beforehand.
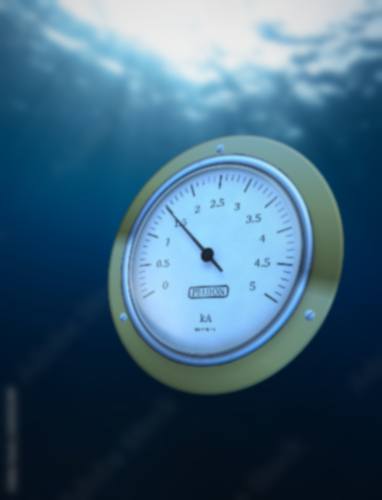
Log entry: 1.5 kA
